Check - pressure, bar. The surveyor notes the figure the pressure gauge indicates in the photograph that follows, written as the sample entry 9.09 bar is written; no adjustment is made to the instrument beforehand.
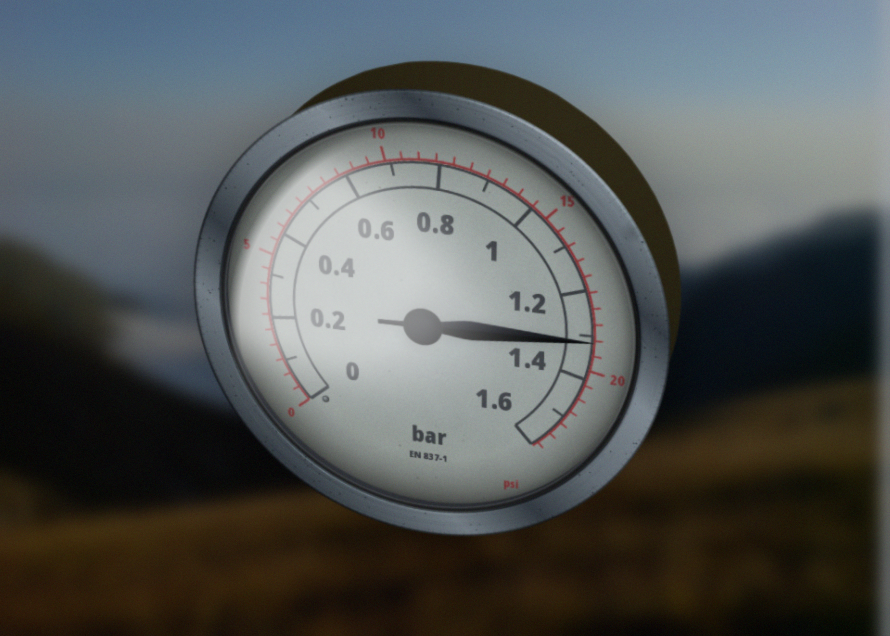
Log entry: 1.3 bar
